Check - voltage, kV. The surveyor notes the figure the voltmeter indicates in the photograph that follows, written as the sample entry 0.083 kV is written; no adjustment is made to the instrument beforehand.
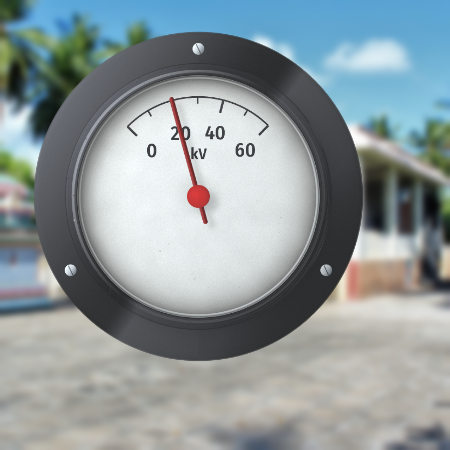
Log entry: 20 kV
